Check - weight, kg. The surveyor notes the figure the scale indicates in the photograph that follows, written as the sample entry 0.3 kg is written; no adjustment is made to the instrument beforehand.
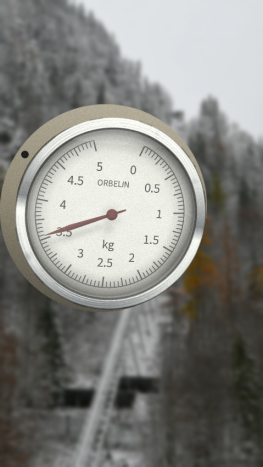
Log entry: 3.55 kg
